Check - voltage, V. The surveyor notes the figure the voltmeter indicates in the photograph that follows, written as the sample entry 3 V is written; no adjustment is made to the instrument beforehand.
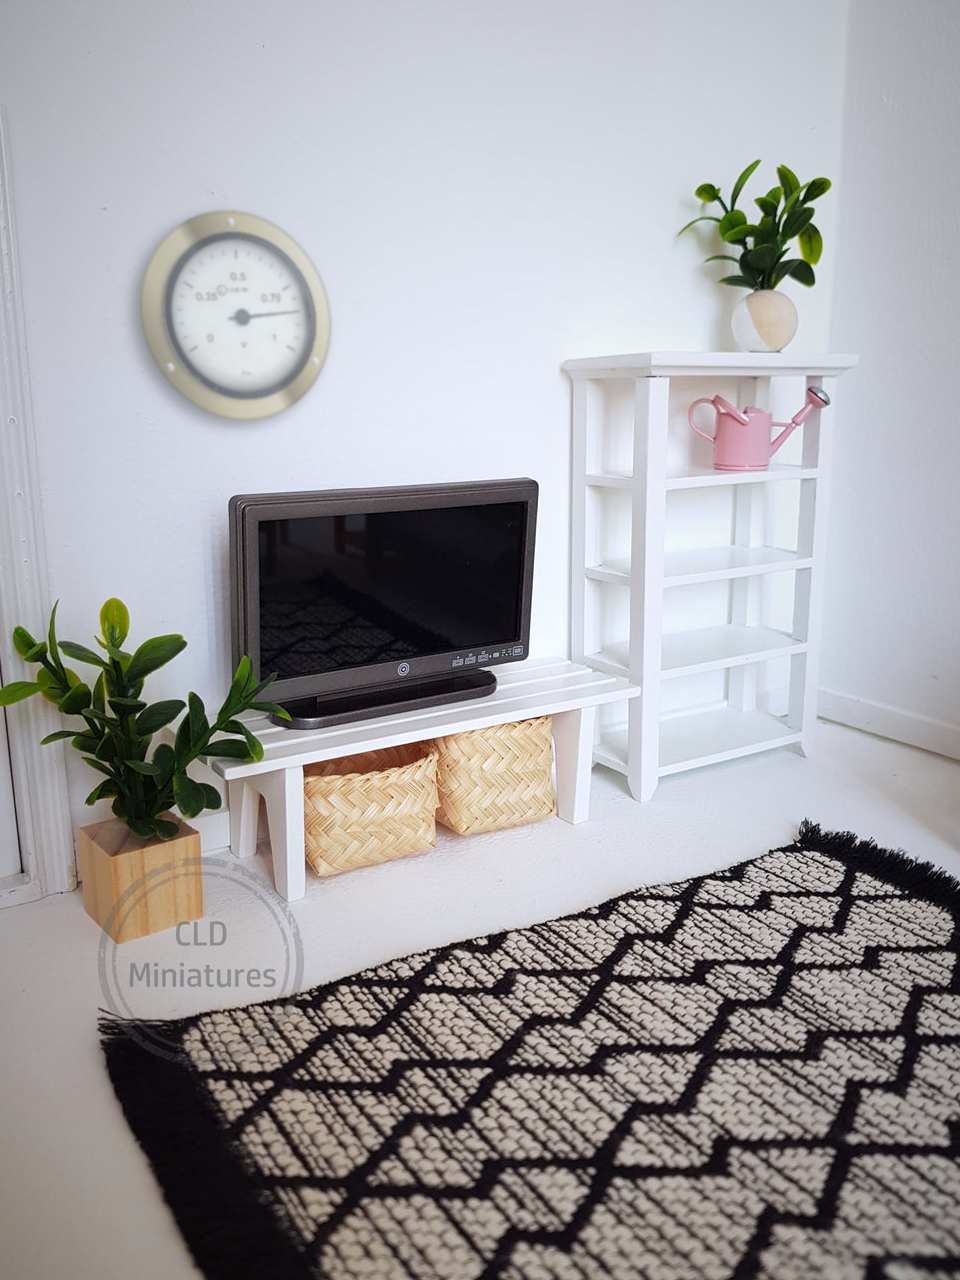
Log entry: 0.85 V
